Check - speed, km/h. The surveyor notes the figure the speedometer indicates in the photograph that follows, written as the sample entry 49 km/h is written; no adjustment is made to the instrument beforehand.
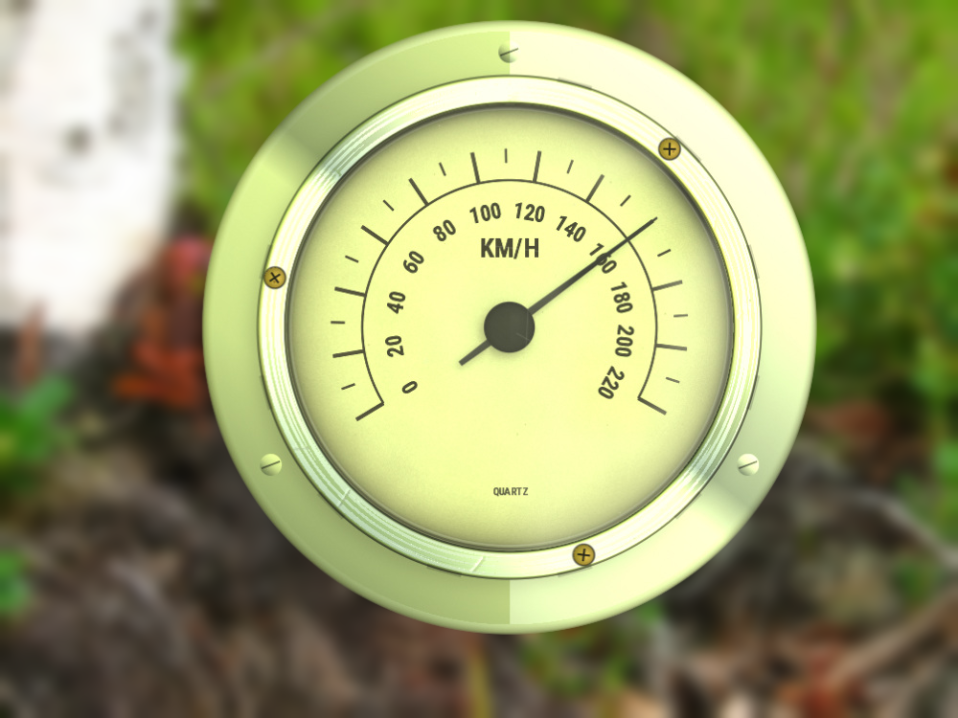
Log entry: 160 km/h
